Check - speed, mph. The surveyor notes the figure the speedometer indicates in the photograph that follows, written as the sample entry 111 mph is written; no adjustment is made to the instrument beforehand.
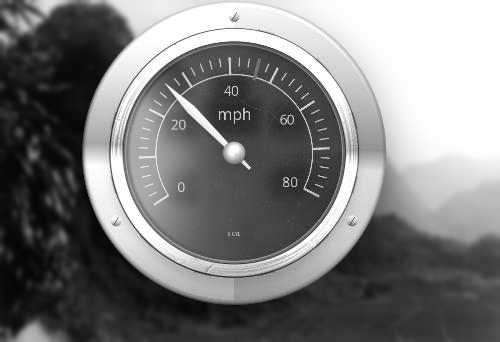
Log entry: 26 mph
